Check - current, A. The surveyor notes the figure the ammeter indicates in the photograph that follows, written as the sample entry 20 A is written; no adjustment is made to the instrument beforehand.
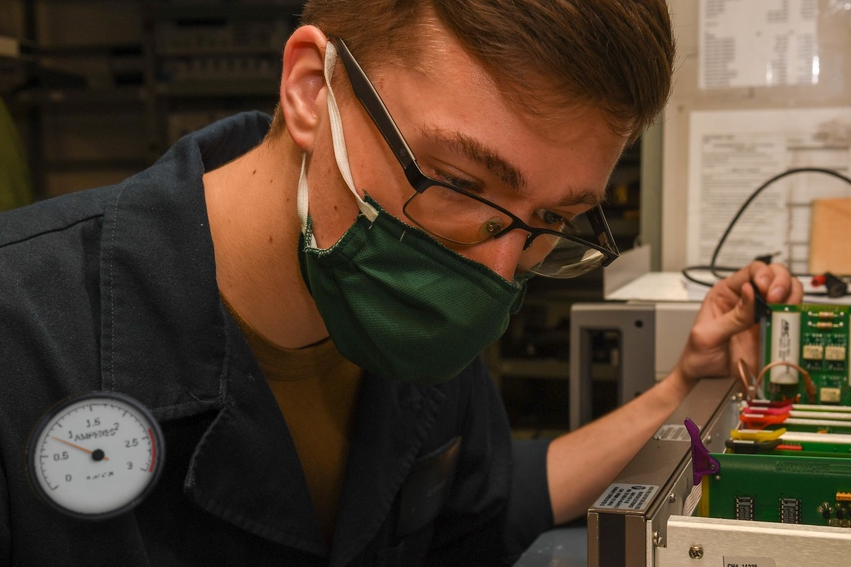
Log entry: 0.8 A
